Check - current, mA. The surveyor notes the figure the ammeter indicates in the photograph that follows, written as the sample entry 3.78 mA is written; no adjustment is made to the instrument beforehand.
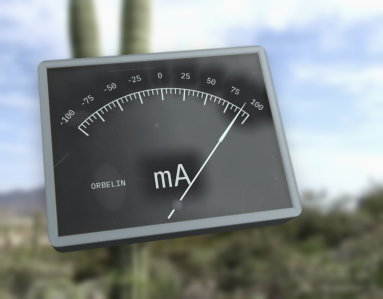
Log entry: 90 mA
